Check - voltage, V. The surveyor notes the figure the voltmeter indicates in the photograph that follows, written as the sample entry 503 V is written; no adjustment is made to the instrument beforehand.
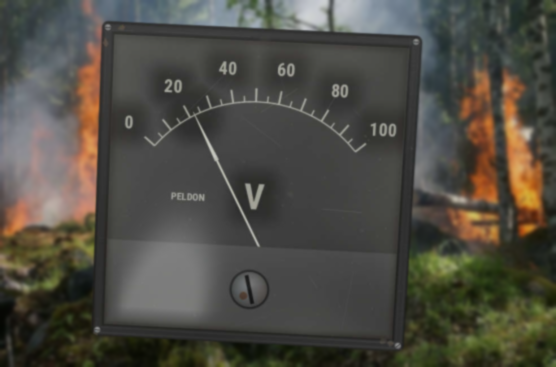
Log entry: 22.5 V
